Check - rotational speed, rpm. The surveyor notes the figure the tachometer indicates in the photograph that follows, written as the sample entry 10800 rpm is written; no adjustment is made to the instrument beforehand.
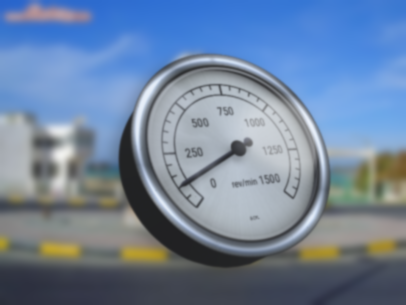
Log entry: 100 rpm
